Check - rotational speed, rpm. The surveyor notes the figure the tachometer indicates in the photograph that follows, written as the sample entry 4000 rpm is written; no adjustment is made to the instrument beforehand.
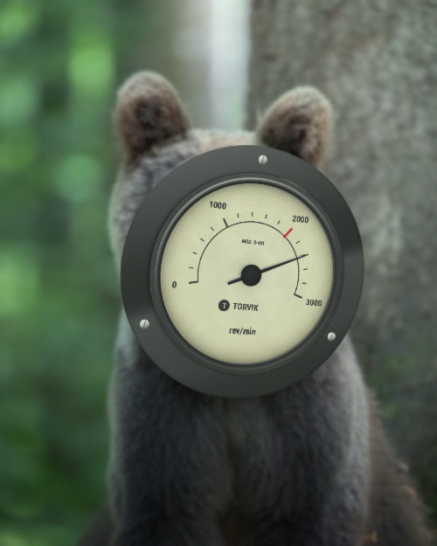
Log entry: 2400 rpm
